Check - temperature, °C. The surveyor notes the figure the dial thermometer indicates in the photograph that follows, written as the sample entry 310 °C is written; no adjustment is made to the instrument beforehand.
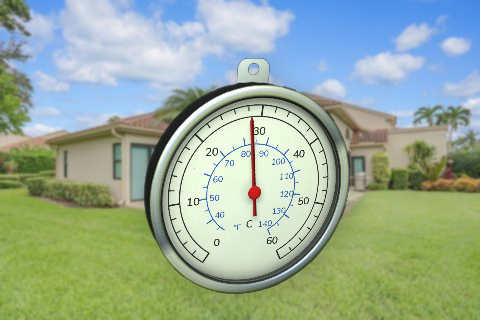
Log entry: 28 °C
